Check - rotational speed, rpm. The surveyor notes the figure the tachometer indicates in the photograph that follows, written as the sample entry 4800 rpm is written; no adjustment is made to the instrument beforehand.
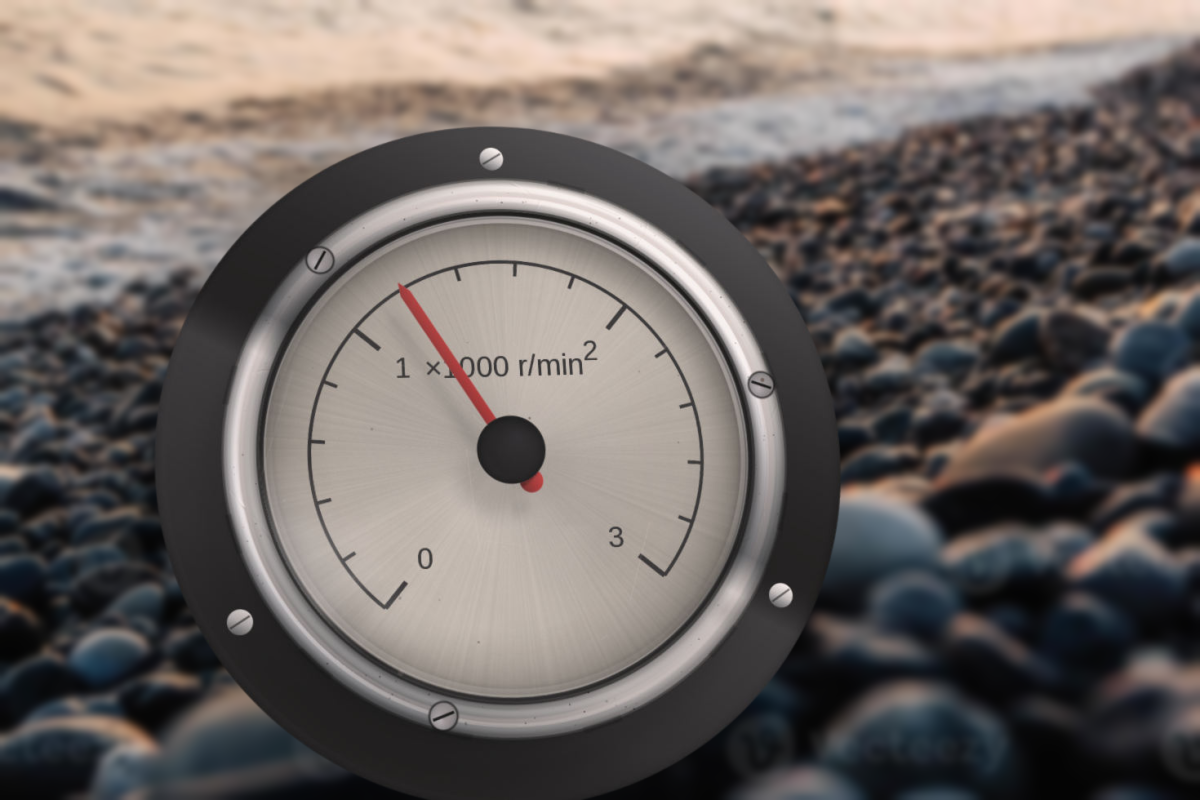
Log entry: 1200 rpm
